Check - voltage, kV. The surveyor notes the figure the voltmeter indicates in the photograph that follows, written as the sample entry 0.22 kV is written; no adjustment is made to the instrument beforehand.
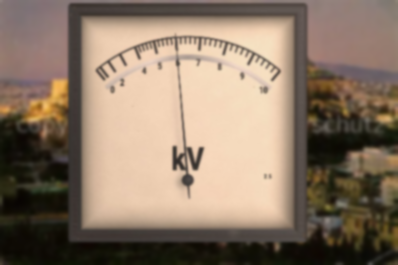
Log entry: 6 kV
